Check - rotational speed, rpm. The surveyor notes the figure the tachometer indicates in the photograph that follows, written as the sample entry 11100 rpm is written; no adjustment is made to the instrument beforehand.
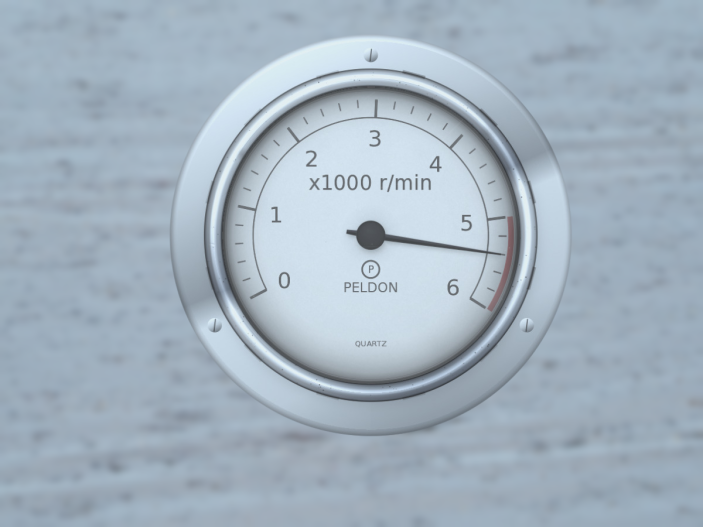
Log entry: 5400 rpm
